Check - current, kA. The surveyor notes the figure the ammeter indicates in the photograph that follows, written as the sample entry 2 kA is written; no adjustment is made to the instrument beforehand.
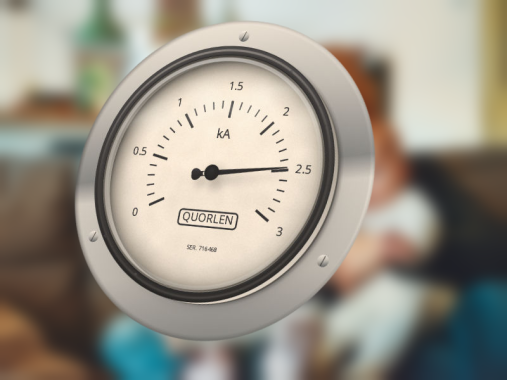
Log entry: 2.5 kA
